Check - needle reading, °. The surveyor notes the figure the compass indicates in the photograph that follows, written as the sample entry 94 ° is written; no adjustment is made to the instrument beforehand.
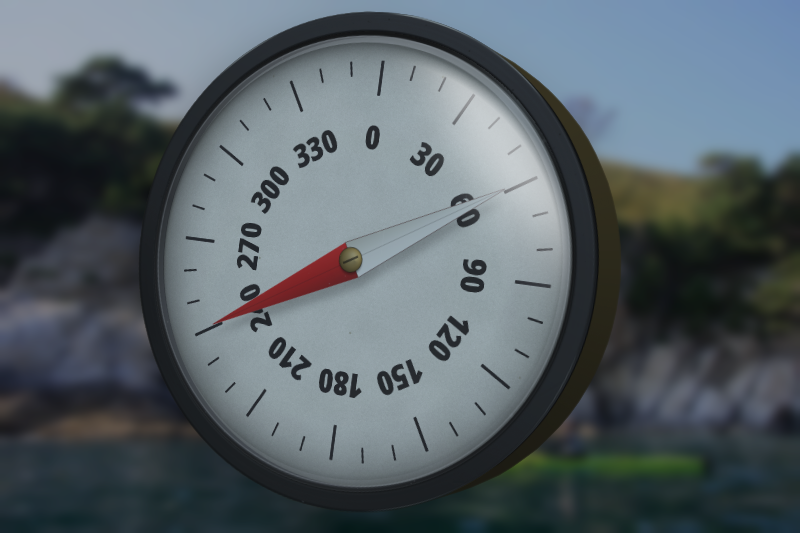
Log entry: 240 °
